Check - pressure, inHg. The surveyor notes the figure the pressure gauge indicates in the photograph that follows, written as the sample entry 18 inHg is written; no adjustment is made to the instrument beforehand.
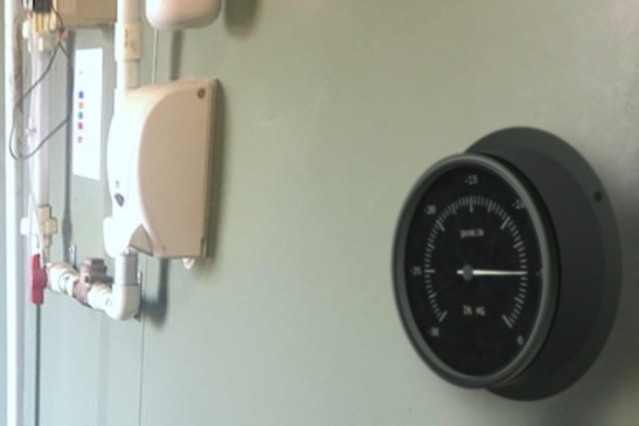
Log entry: -5 inHg
